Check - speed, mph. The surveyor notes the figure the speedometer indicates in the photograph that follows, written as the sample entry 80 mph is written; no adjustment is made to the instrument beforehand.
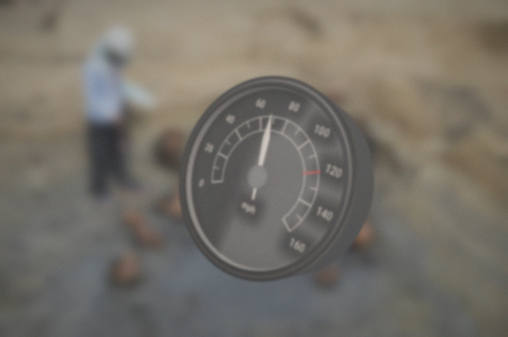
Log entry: 70 mph
